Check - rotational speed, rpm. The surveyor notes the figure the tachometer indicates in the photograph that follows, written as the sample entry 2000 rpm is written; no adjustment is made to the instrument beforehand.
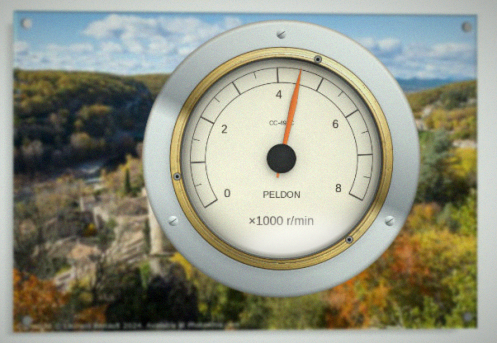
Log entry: 4500 rpm
